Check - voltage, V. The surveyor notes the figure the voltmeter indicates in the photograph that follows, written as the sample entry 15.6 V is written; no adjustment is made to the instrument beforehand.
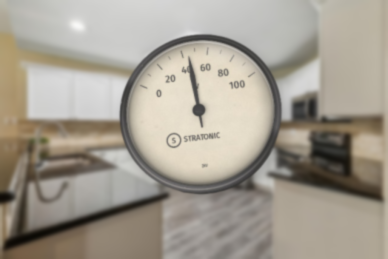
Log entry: 45 V
